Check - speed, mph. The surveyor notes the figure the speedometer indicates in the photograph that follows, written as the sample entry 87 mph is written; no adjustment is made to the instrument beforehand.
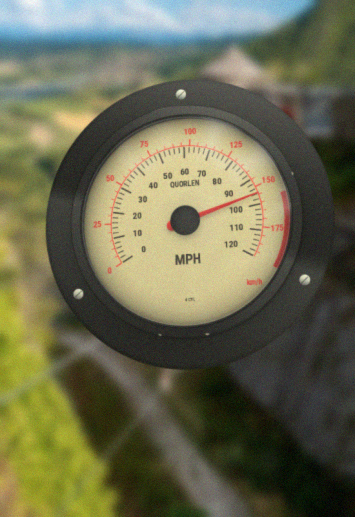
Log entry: 96 mph
